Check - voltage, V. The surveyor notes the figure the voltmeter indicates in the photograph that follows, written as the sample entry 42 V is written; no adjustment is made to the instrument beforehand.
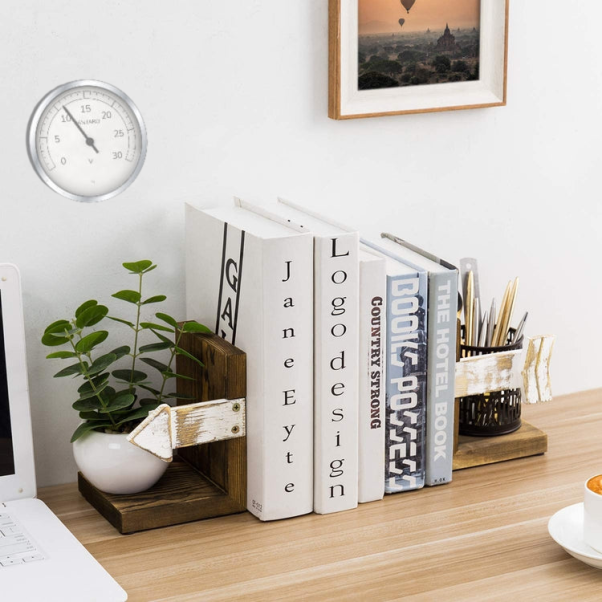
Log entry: 11 V
